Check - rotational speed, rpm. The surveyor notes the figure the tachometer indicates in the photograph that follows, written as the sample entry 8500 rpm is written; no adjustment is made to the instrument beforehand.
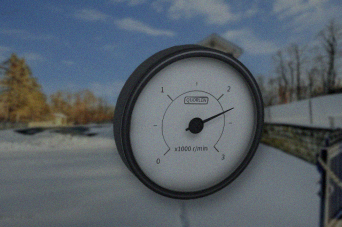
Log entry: 2250 rpm
